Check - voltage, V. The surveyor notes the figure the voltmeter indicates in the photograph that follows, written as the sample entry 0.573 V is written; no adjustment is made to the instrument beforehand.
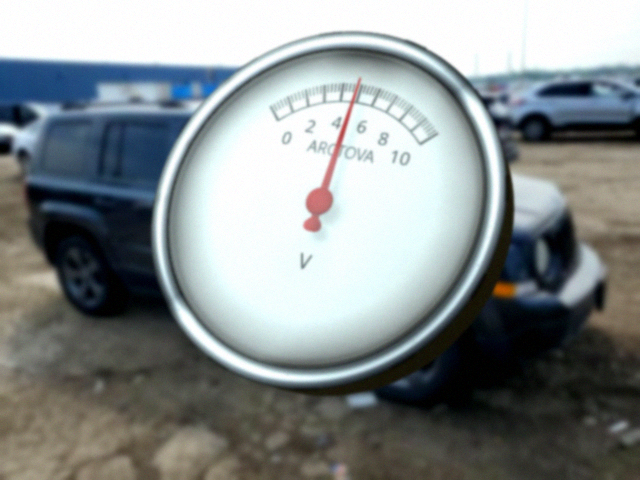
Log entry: 5 V
